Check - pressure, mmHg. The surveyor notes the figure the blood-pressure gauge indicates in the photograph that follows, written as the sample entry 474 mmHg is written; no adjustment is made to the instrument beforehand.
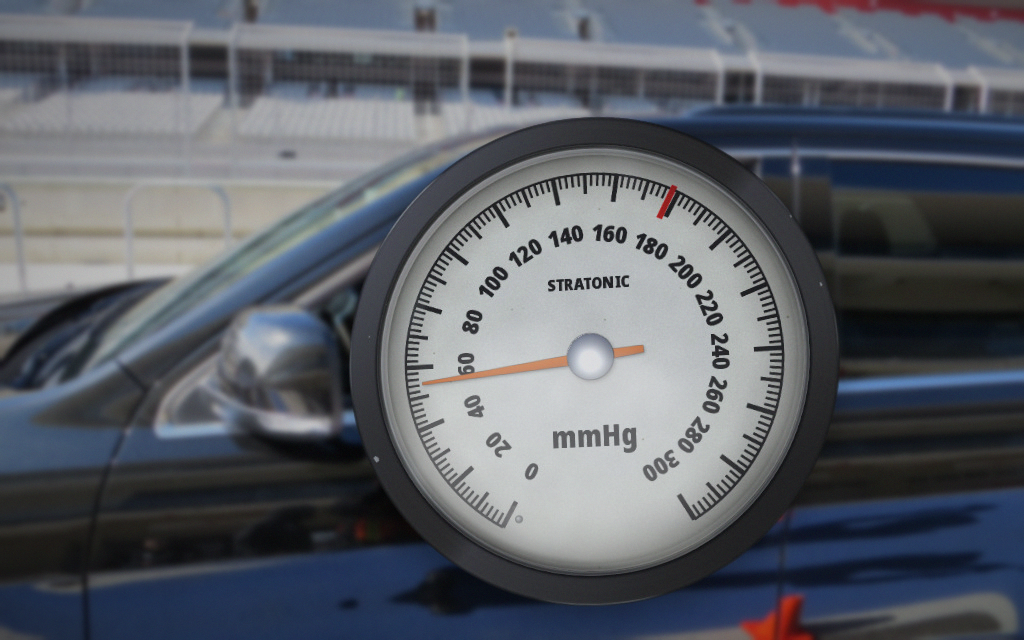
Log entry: 54 mmHg
